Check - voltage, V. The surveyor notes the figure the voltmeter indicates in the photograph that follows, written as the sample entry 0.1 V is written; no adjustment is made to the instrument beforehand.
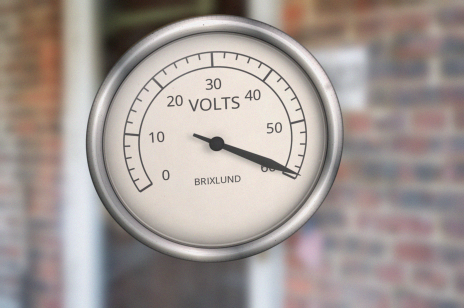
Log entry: 59 V
